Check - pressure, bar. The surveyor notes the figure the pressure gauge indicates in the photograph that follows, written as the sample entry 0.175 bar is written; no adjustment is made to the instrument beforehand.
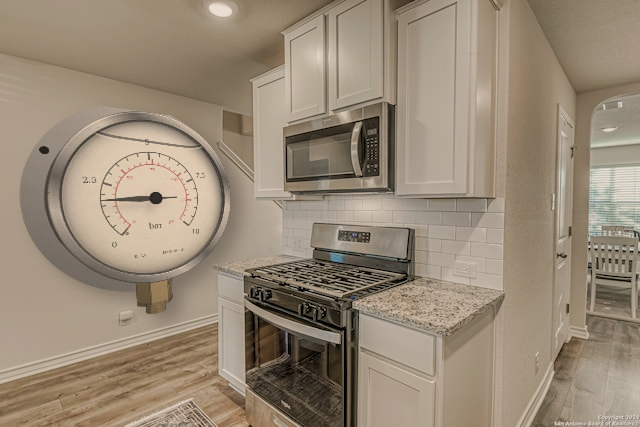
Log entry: 1.75 bar
